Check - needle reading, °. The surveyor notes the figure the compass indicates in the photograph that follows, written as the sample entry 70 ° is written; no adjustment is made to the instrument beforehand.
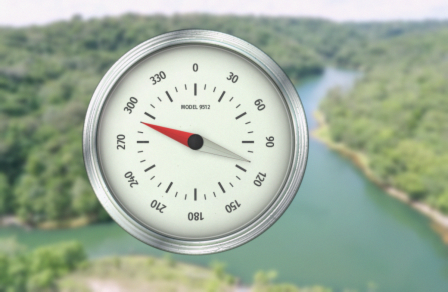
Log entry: 290 °
